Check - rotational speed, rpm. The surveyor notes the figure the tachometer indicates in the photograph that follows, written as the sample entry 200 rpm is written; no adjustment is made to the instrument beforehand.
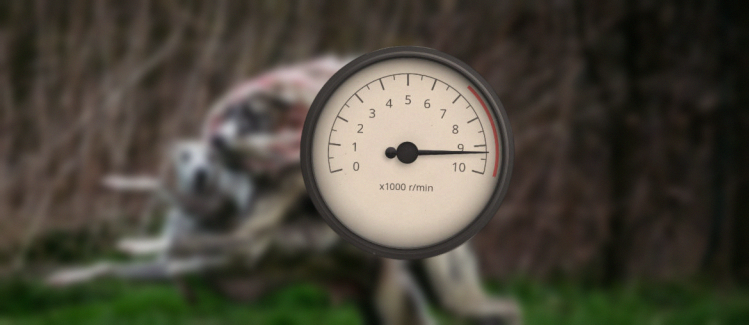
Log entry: 9250 rpm
